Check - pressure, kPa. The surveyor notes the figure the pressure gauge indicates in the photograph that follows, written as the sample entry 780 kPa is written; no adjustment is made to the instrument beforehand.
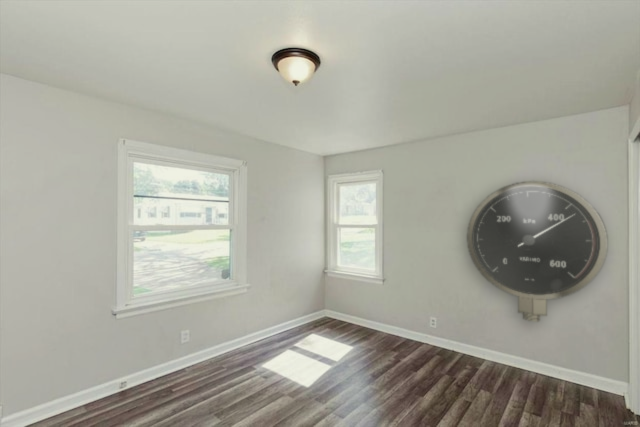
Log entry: 425 kPa
